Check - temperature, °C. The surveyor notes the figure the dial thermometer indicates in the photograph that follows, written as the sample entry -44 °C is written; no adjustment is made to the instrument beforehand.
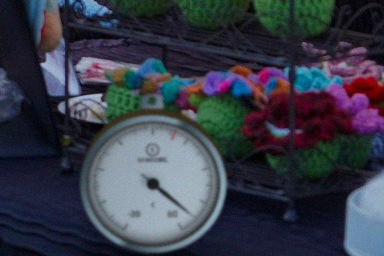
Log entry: 55 °C
